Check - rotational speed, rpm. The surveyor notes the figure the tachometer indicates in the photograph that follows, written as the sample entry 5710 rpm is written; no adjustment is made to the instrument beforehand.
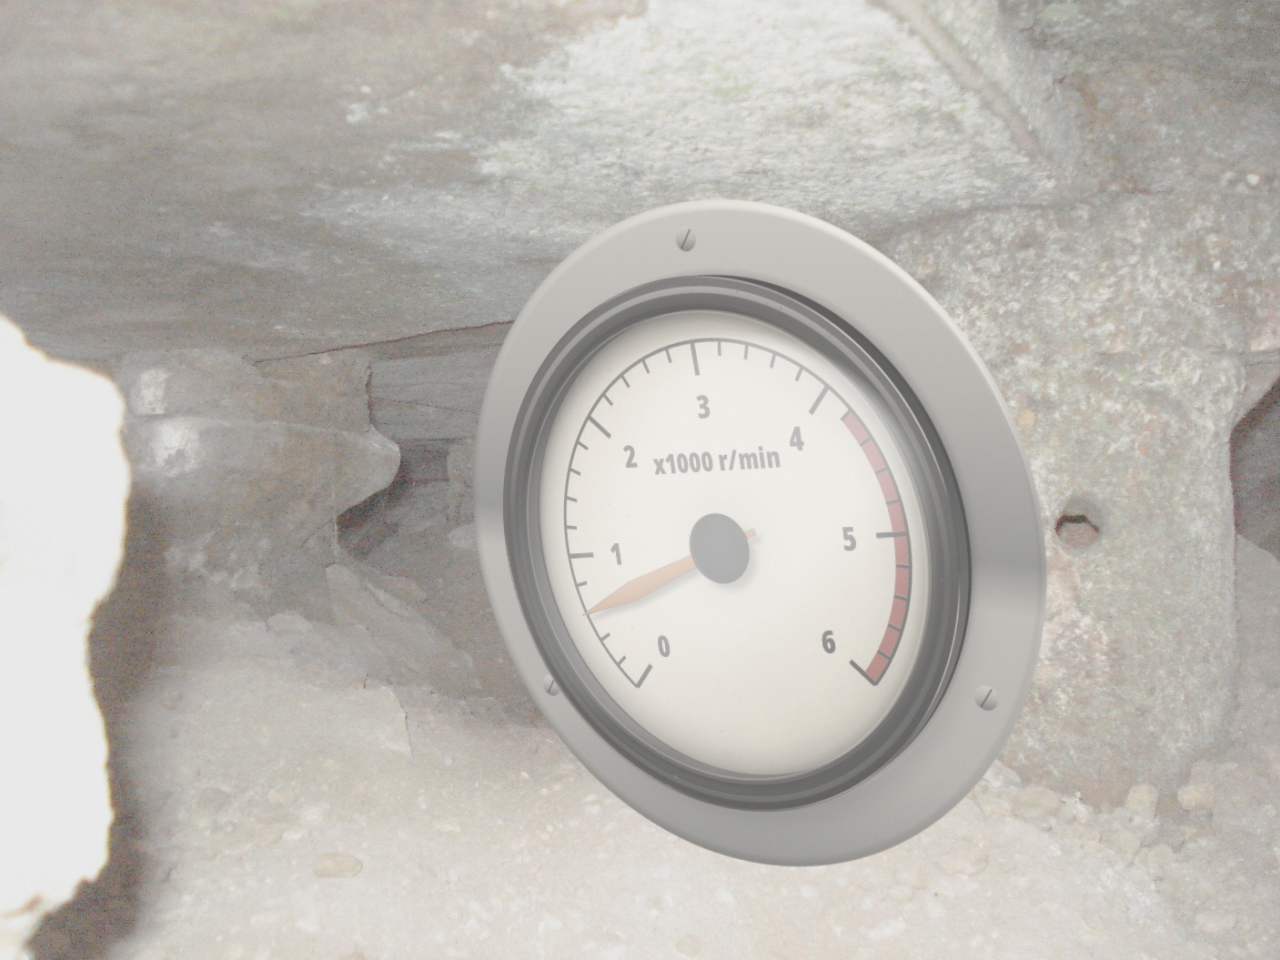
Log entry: 600 rpm
